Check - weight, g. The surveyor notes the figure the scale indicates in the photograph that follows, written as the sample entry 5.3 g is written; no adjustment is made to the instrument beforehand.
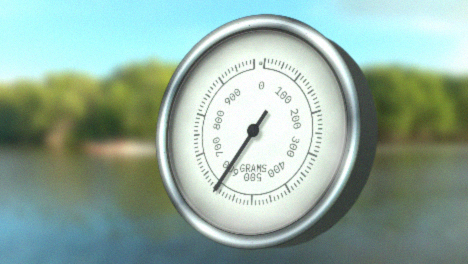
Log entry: 600 g
